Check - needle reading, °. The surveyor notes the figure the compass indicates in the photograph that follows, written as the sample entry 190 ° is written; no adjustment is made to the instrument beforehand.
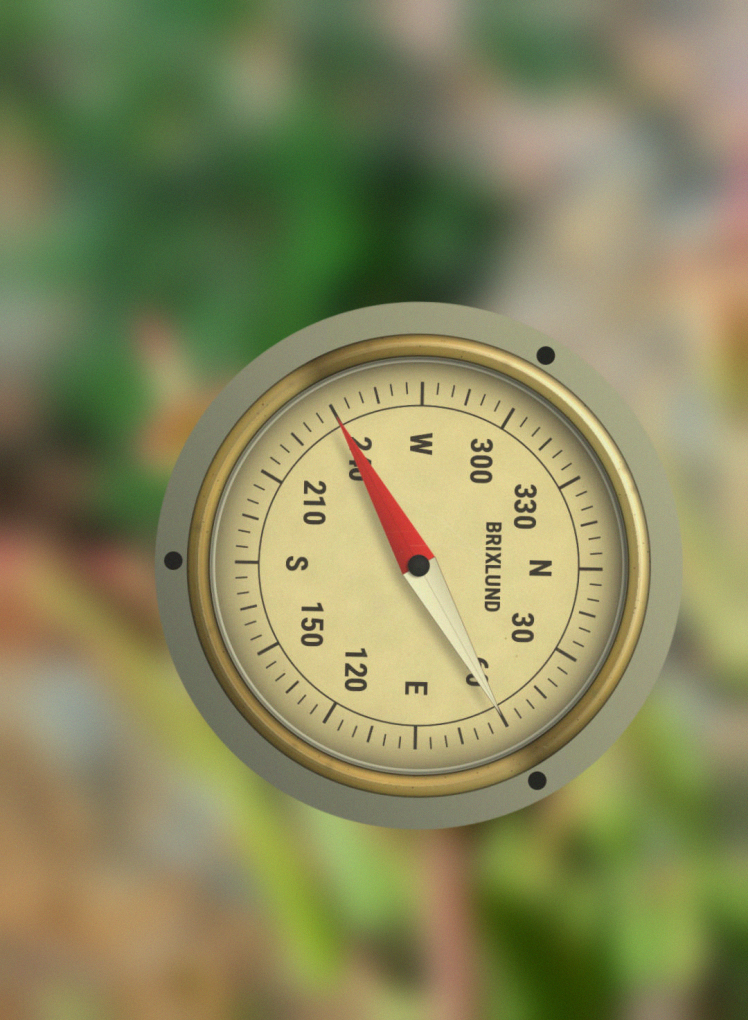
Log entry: 240 °
